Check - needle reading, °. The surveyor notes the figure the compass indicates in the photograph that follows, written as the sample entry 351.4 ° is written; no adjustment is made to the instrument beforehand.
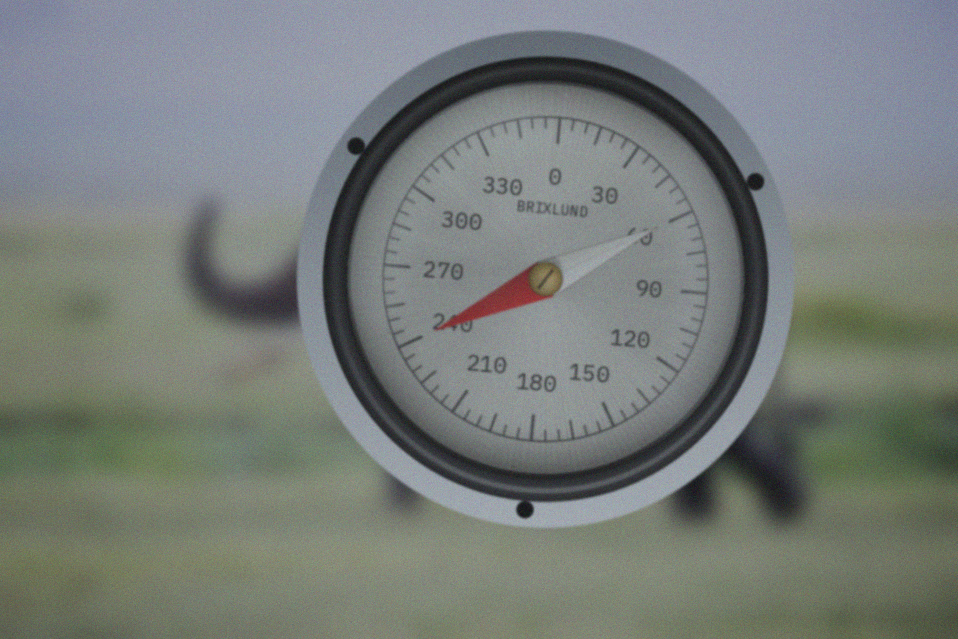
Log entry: 240 °
